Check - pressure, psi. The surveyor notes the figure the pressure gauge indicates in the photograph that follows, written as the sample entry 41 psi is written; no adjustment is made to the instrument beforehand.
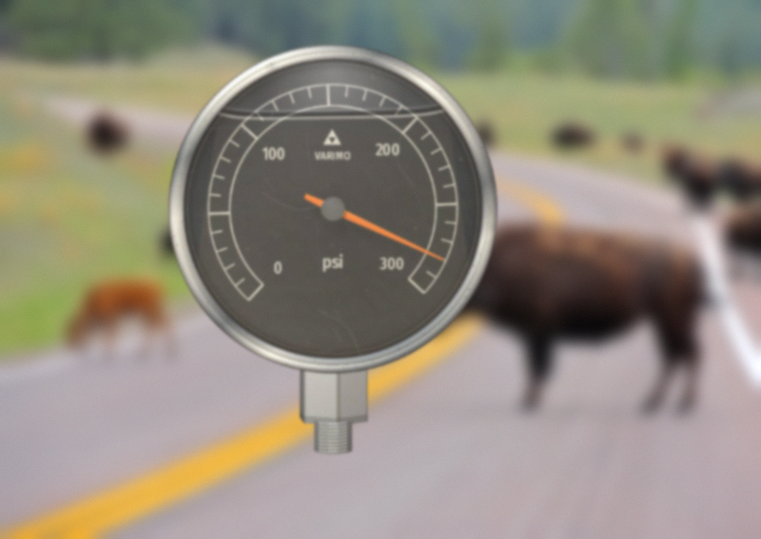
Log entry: 280 psi
